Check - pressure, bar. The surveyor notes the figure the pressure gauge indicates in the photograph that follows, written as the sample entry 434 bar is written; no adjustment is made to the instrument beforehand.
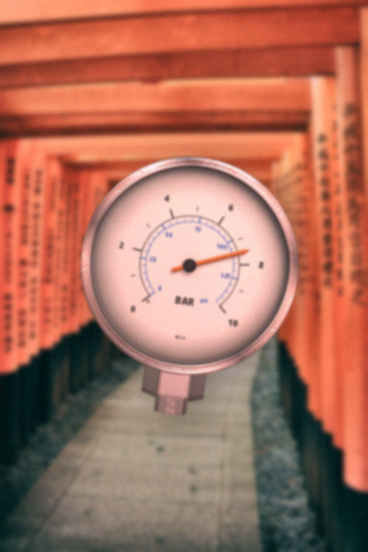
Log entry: 7.5 bar
